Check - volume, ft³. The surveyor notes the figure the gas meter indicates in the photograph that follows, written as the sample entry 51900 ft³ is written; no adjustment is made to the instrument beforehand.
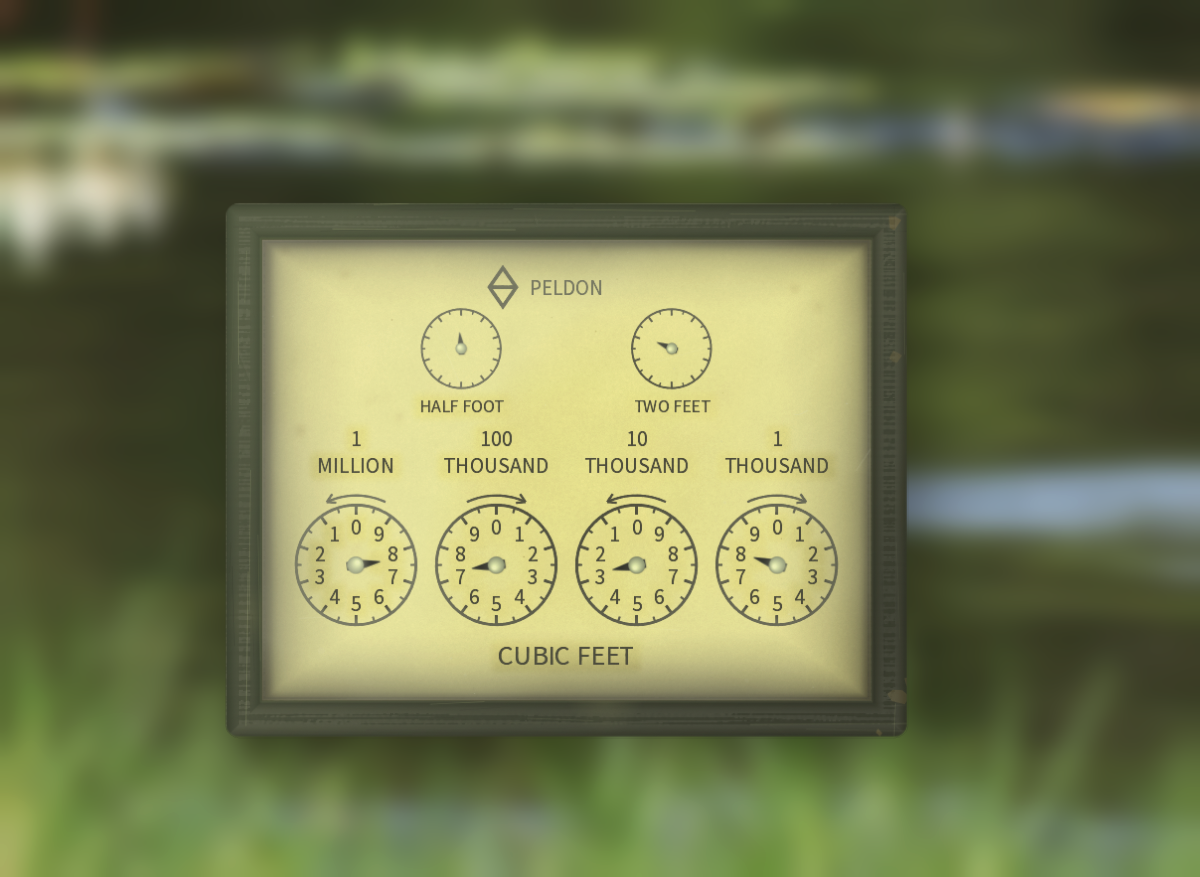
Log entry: 772800 ft³
